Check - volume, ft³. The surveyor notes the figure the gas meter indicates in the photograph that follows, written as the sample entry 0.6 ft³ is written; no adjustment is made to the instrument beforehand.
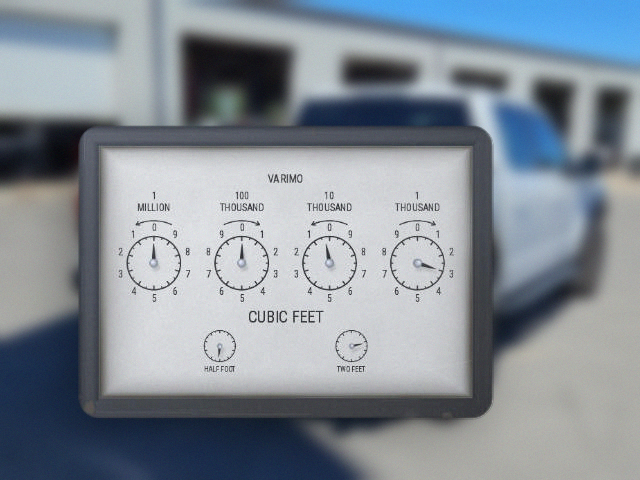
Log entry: 300 ft³
